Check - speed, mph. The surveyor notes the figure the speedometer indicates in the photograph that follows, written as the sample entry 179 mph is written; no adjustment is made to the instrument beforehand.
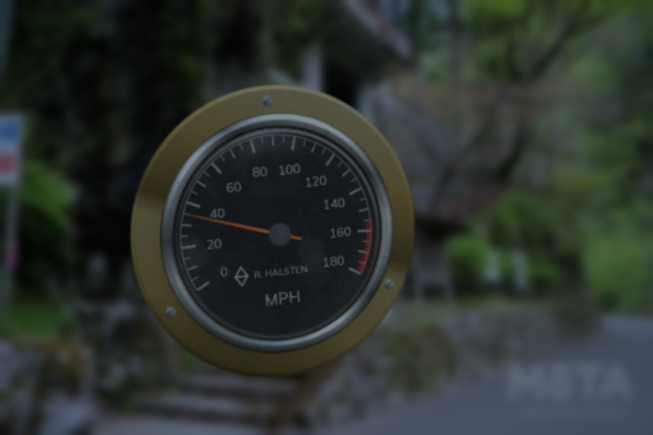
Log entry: 35 mph
